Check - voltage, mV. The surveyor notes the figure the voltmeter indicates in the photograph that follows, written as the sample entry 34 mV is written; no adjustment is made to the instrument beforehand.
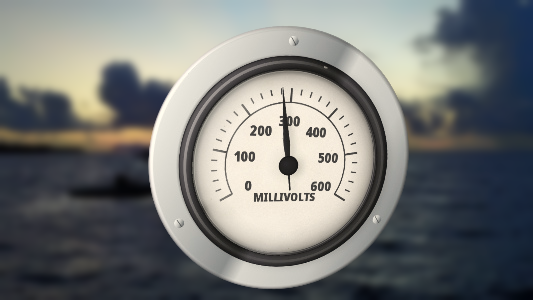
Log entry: 280 mV
